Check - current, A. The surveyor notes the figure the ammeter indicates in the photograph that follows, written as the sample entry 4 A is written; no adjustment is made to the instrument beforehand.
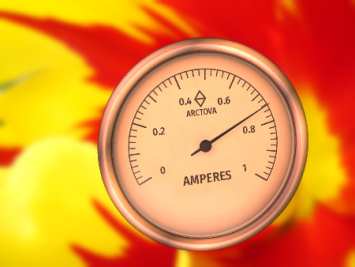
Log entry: 0.74 A
